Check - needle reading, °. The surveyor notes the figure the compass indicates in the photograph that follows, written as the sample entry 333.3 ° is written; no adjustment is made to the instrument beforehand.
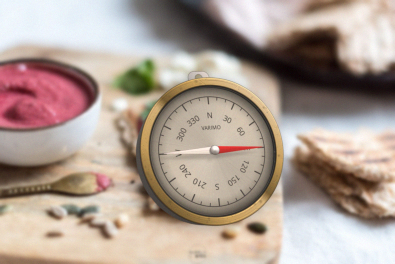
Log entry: 90 °
